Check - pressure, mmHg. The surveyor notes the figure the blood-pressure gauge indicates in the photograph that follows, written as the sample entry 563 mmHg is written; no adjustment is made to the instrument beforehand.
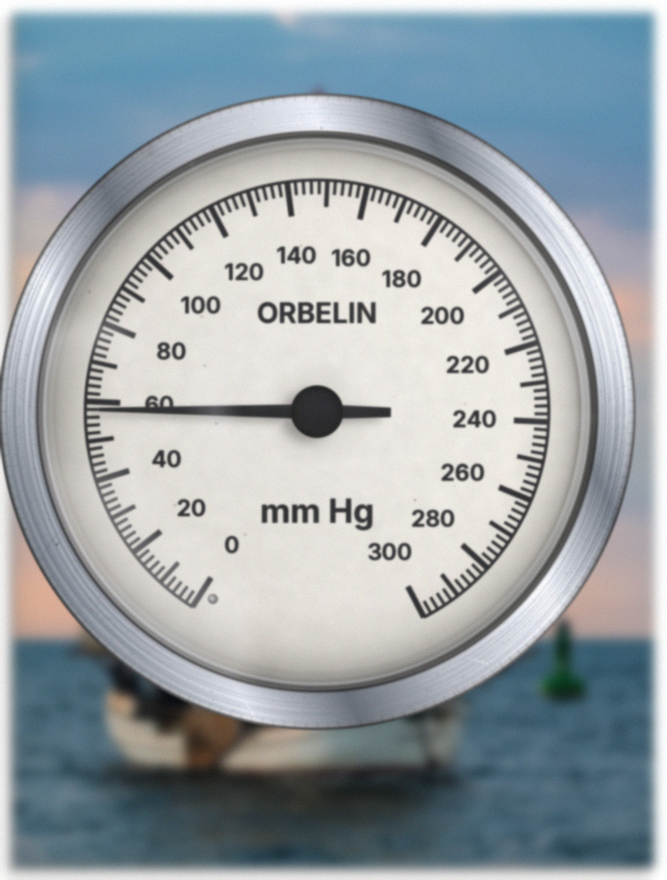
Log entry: 58 mmHg
